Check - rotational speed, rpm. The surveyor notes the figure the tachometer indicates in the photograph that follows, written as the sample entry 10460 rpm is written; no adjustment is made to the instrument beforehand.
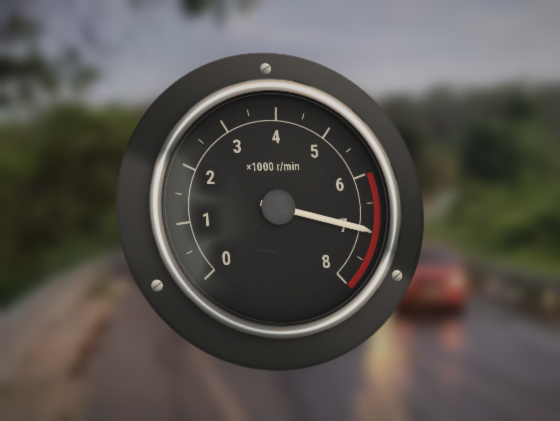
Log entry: 7000 rpm
